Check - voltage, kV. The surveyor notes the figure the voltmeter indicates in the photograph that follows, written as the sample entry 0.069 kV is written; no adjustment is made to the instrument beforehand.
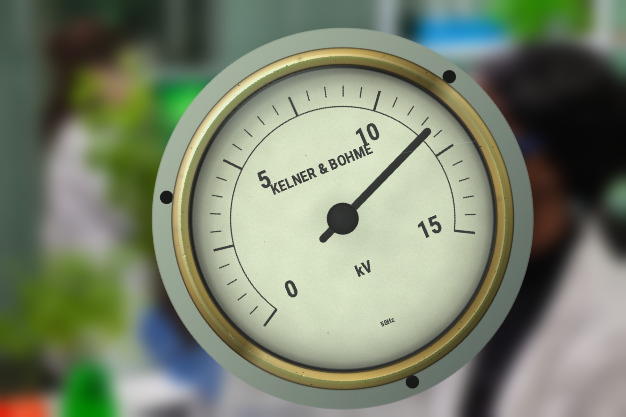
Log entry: 11.75 kV
